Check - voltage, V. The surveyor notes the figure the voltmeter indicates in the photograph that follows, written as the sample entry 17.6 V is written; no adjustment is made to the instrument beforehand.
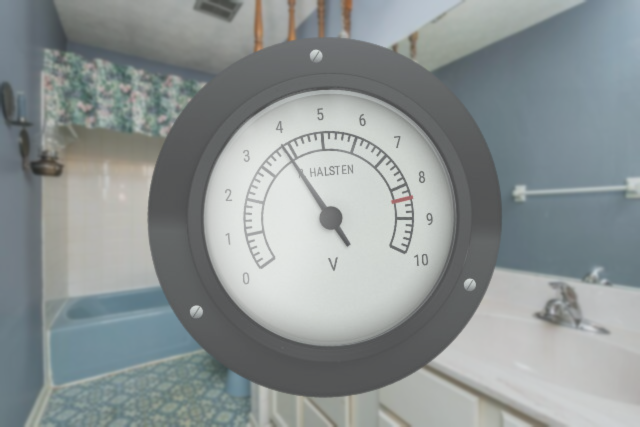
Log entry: 3.8 V
